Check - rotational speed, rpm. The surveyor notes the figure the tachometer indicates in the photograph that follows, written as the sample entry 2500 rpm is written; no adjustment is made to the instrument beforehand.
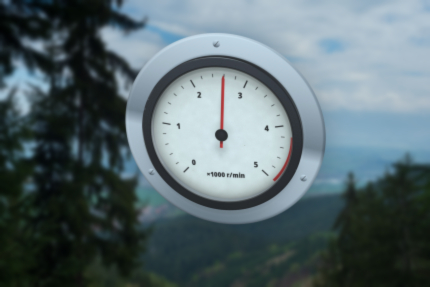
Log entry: 2600 rpm
